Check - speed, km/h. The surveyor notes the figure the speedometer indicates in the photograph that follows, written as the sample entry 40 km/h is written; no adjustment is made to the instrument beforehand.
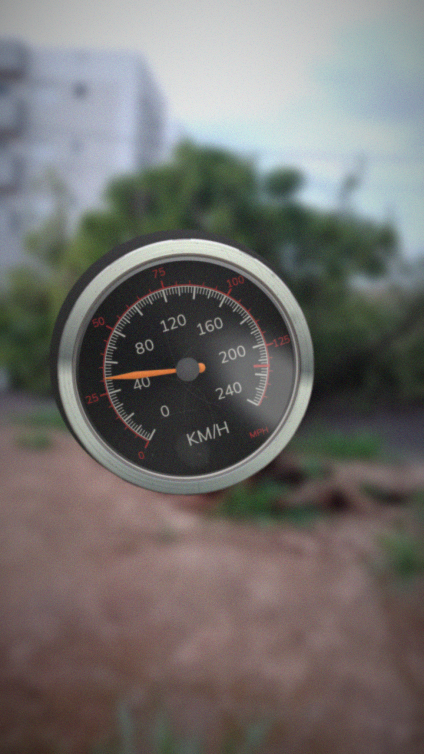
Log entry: 50 km/h
